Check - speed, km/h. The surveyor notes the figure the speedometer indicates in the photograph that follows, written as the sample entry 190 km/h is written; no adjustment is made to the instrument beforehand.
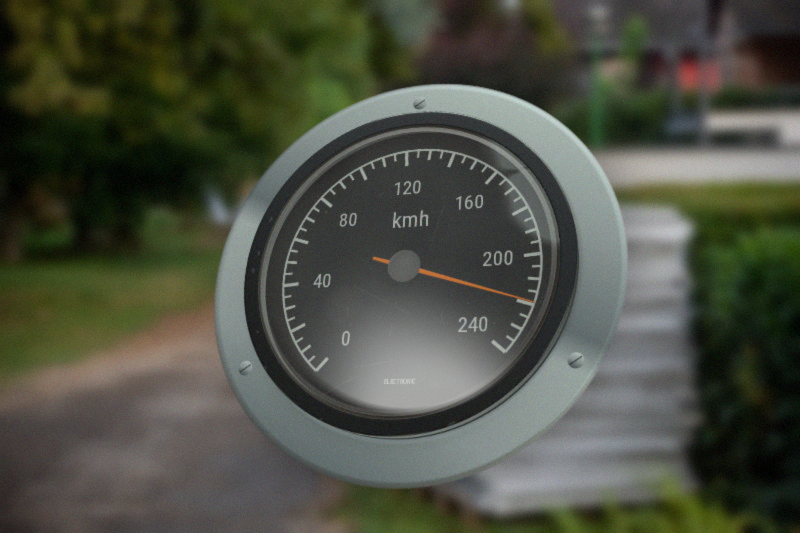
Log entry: 220 km/h
